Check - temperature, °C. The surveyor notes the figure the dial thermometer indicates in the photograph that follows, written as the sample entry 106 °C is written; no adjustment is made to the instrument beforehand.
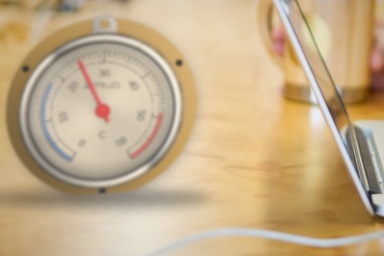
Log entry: 25 °C
